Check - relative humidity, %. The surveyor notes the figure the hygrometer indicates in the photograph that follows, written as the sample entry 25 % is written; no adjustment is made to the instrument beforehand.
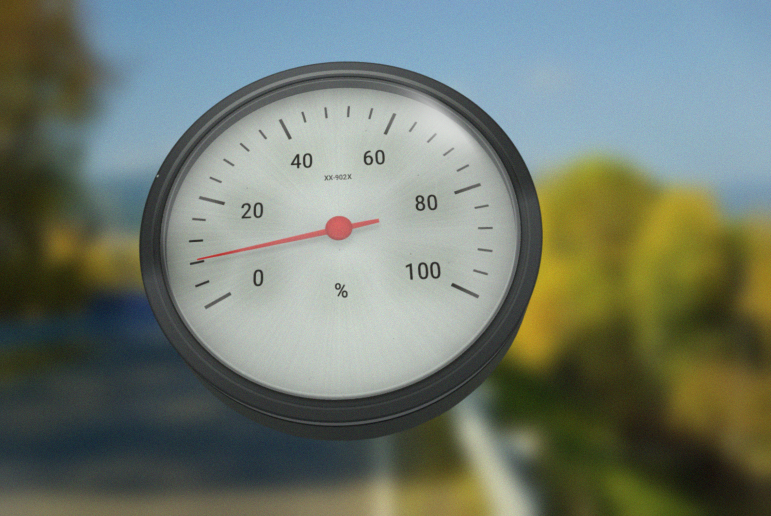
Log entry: 8 %
